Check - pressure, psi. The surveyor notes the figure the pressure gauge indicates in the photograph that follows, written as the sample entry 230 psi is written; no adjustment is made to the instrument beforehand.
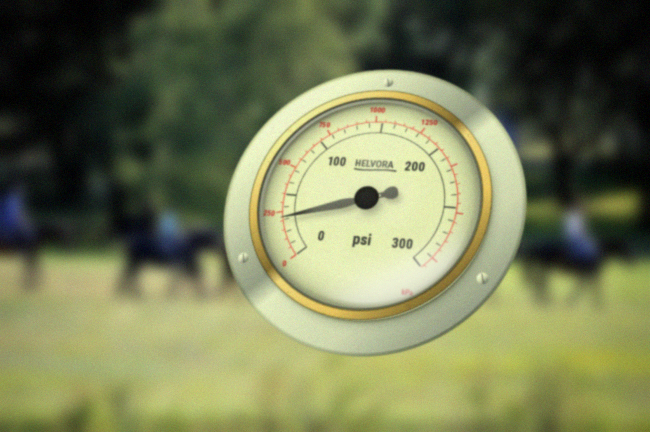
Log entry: 30 psi
